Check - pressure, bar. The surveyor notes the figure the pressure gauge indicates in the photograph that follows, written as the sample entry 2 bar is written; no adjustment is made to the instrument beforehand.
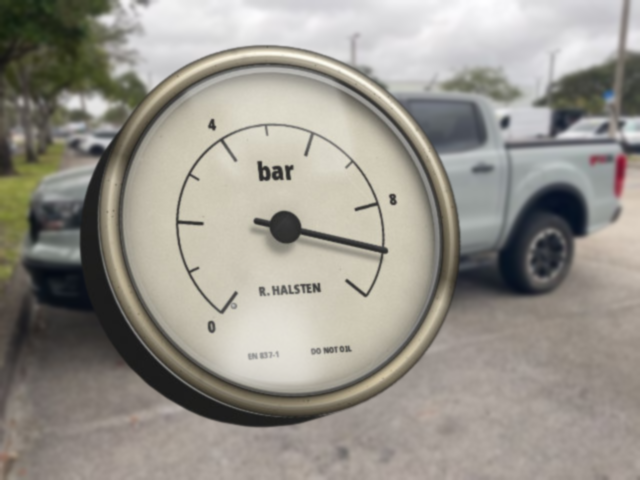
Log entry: 9 bar
